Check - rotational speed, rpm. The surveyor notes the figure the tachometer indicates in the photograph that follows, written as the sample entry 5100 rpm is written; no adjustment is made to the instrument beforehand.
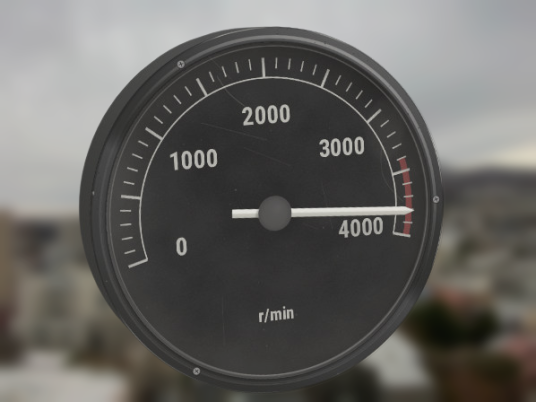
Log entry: 3800 rpm
